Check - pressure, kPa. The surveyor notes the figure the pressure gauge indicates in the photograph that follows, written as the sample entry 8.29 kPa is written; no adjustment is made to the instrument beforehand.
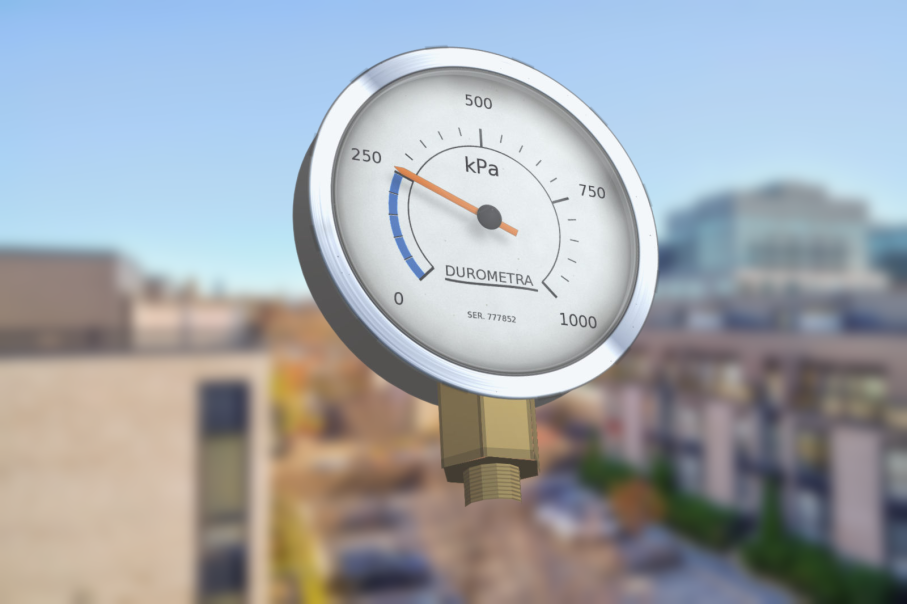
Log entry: 250 kPa
